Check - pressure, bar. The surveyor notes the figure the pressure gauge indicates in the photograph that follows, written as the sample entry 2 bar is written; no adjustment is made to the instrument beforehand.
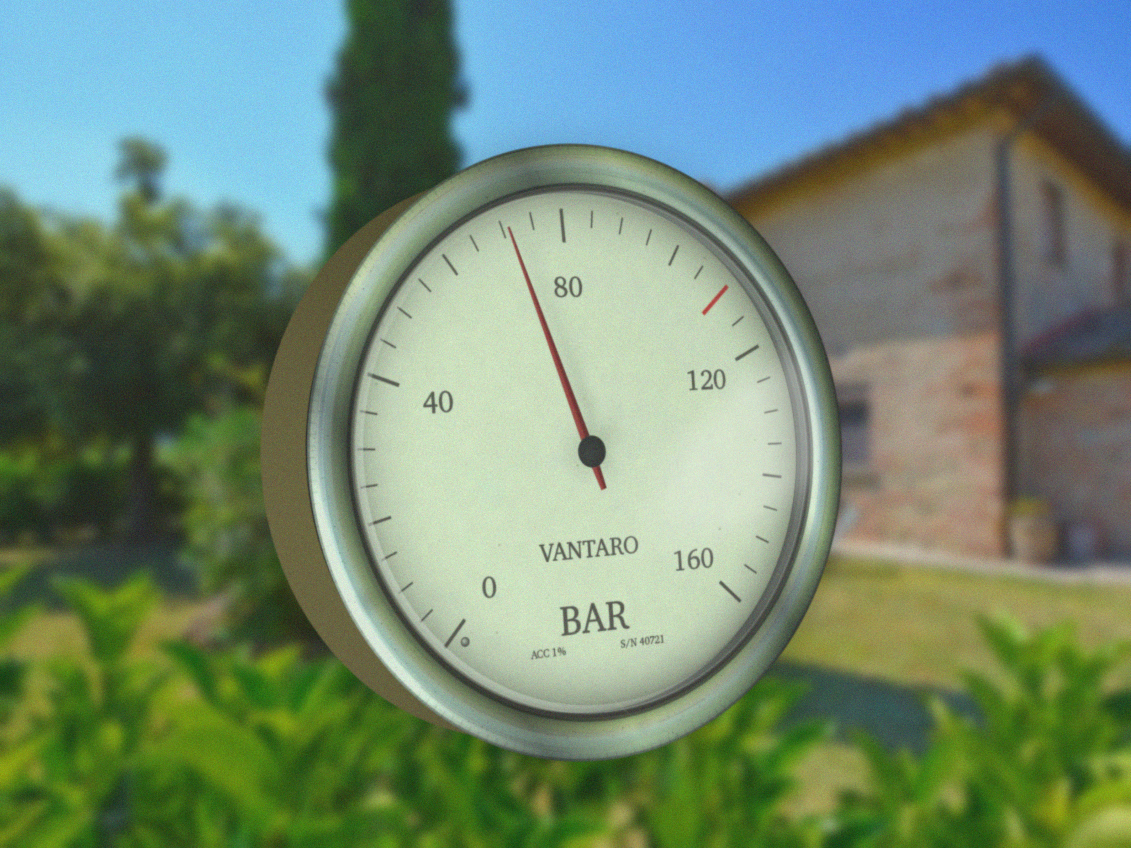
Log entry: 70 bar
